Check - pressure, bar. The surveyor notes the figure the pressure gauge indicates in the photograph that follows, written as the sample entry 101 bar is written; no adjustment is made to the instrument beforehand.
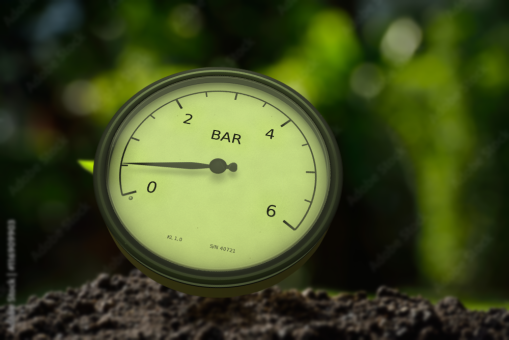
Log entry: 0.5 bar
